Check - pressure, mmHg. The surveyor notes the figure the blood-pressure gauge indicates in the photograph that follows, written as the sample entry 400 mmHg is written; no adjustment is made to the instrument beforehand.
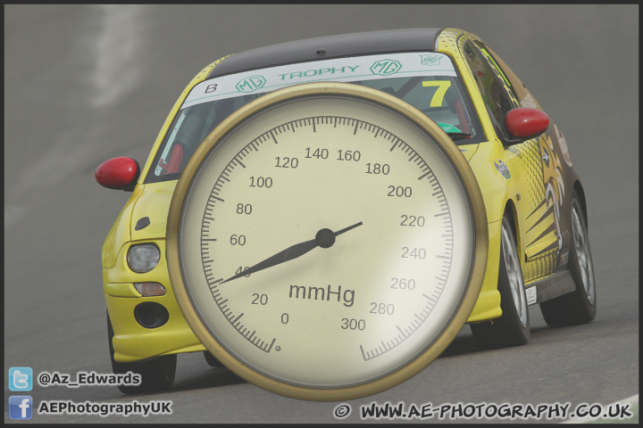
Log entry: 38 mmHg
